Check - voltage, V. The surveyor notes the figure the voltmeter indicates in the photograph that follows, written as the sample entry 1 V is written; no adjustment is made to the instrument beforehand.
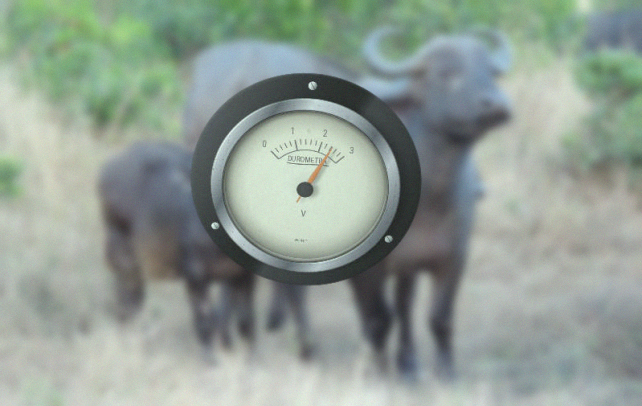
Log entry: 2.4 V
